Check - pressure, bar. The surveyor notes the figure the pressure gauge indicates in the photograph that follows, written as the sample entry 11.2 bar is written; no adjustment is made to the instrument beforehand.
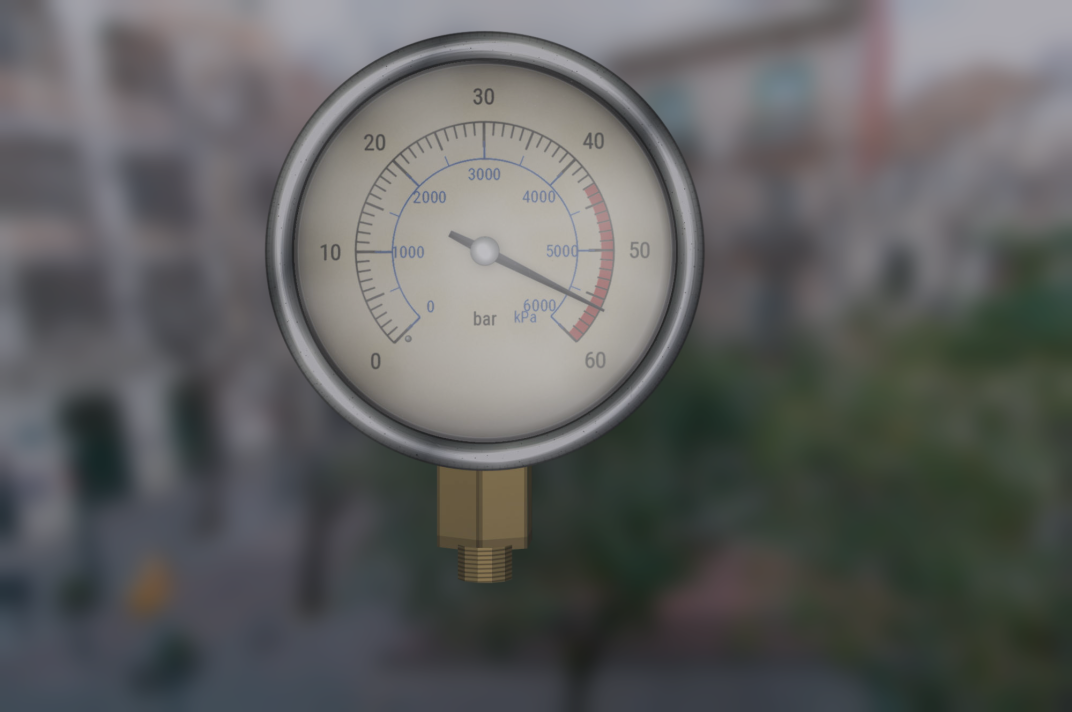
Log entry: 56 bar
